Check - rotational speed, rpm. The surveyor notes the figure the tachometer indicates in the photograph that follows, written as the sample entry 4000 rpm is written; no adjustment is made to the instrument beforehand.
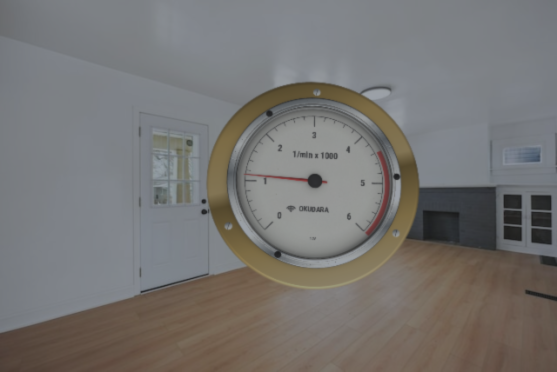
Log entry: 1100 rpm
